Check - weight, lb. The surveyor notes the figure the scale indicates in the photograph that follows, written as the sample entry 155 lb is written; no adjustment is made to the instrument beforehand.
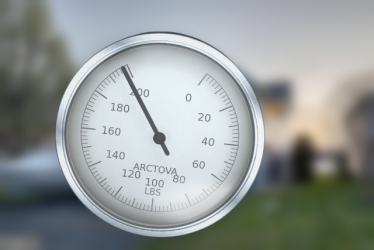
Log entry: 198 lb
